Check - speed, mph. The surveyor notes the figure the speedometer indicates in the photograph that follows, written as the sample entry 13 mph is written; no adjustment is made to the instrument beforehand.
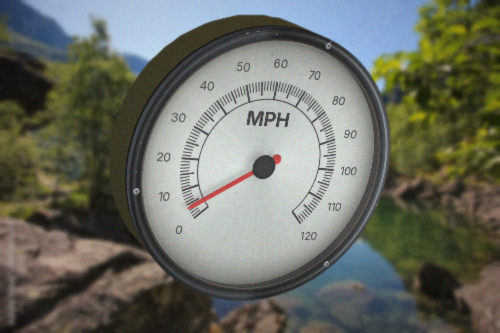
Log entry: 5 mph
